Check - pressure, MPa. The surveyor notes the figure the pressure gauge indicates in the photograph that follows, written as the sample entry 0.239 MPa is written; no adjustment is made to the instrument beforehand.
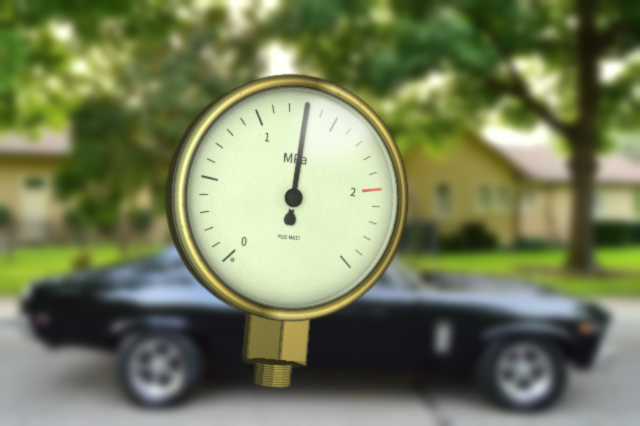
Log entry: 1.3 MPa
